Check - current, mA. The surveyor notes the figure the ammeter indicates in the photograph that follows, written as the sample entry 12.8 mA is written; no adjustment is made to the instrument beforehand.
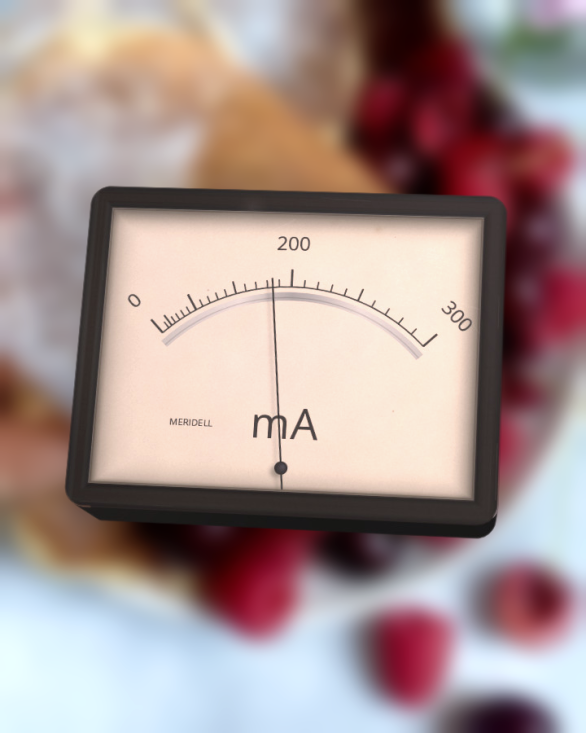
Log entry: 185 mA
